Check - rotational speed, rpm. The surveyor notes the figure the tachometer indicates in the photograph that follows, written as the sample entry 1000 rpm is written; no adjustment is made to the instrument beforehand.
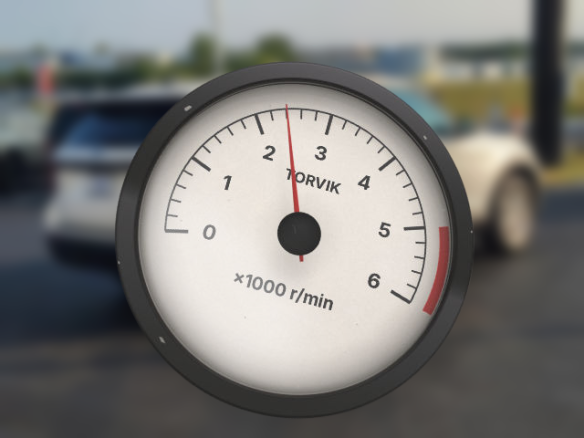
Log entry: 2400 rpm
